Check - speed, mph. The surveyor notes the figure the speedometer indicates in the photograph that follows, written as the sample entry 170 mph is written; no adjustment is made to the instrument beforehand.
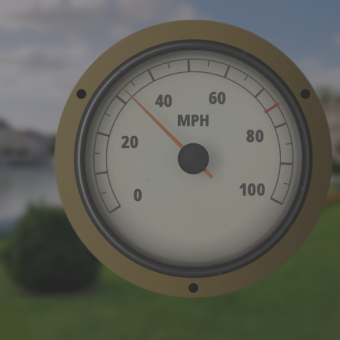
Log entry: 32.5 mph
